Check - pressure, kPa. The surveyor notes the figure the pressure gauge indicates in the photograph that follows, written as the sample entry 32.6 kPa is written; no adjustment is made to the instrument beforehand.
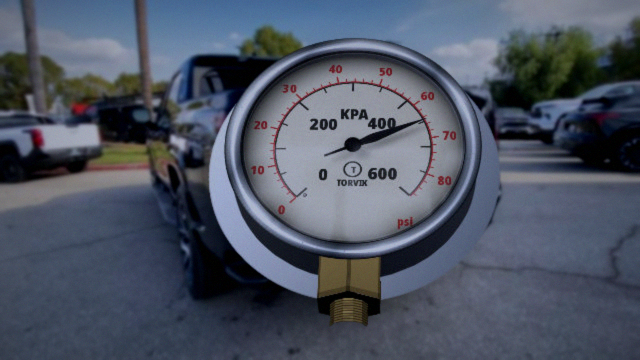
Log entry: 450 kPa
